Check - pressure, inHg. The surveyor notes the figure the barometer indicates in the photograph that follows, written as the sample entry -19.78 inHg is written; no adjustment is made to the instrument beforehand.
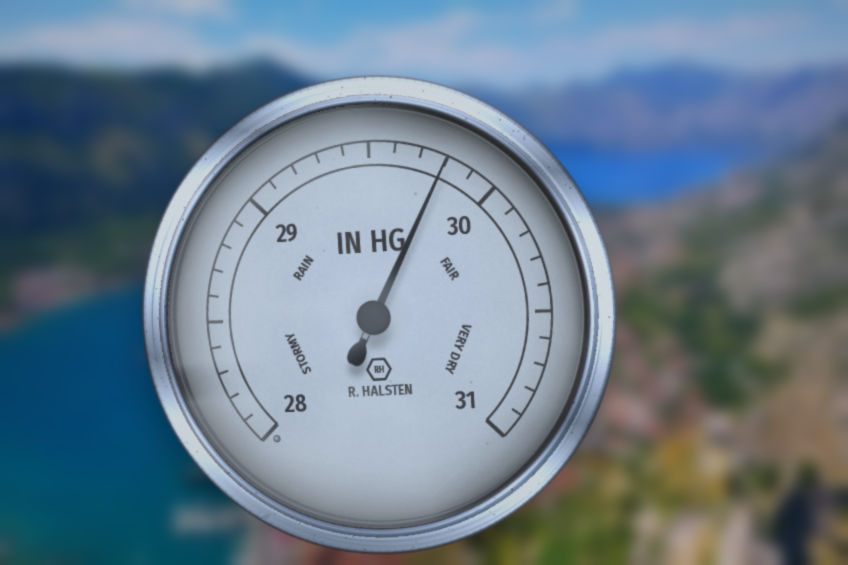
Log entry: 29.8 inHg
